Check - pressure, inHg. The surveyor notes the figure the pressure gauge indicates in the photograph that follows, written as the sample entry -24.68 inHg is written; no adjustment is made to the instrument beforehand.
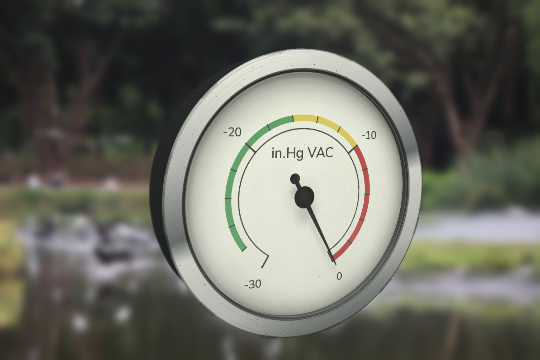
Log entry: 0 inHg
